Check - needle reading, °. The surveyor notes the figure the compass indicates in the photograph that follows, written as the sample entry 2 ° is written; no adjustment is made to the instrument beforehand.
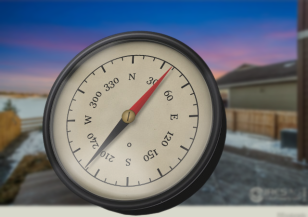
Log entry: 40 °
